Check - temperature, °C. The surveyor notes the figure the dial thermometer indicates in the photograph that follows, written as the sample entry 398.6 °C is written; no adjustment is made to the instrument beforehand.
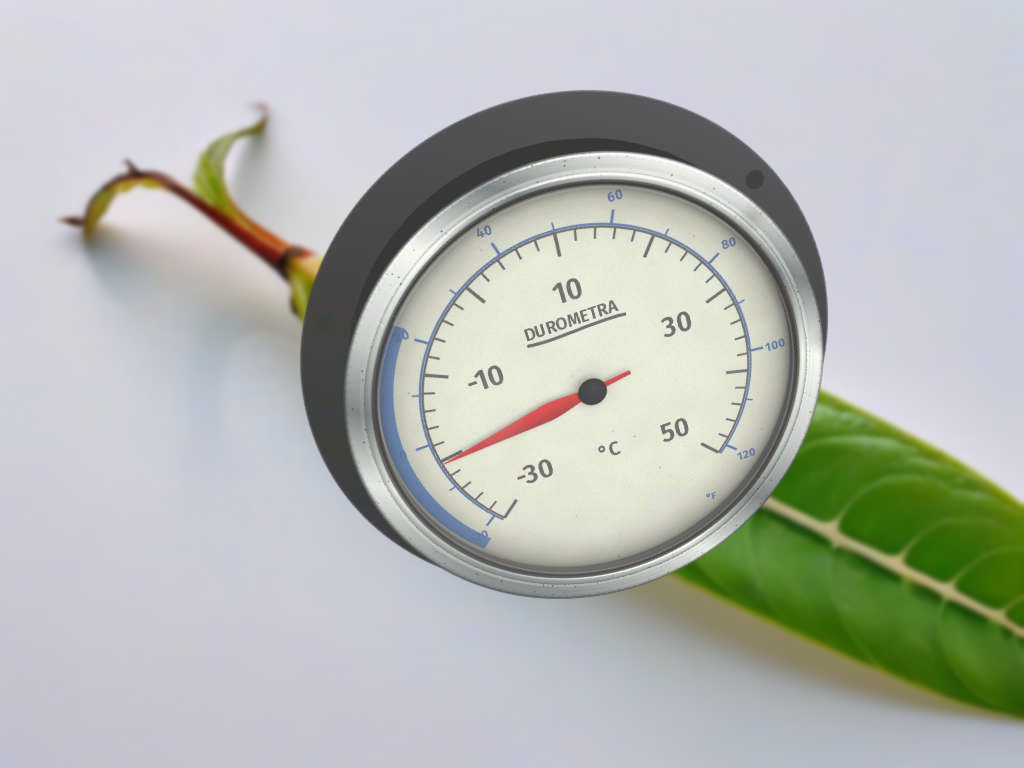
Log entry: -20 °C
